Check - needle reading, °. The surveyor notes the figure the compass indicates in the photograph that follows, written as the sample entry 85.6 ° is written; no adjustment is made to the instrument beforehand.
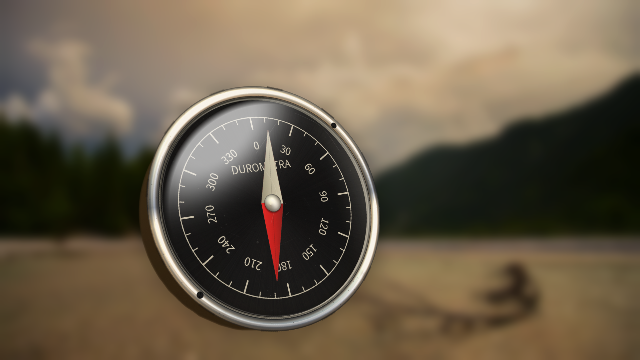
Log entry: 190 °
